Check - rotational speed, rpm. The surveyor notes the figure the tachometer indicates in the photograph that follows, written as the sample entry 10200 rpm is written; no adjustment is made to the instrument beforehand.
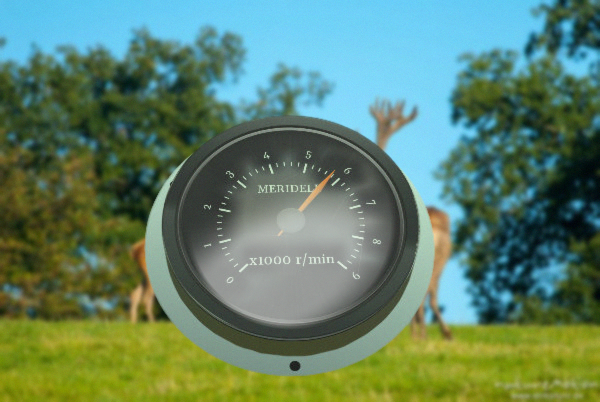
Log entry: 5800 rpm
